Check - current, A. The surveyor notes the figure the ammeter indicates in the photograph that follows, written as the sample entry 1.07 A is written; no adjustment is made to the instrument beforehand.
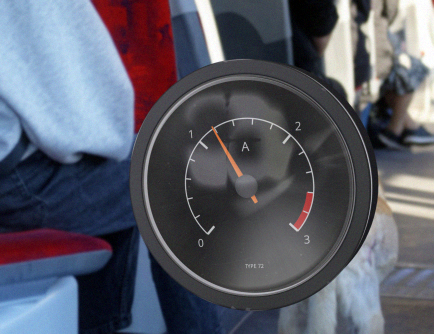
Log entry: 1.2 A
